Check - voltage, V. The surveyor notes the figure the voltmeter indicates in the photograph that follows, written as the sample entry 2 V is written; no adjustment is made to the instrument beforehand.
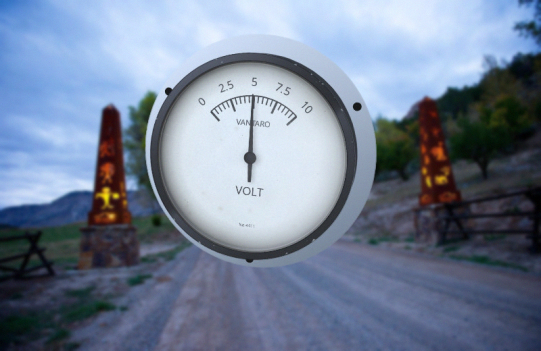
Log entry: 5 V
